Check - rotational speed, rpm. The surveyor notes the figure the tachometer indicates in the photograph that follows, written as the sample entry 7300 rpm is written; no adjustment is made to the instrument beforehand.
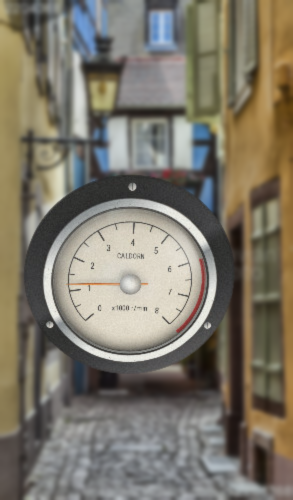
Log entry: 1250 rpm
